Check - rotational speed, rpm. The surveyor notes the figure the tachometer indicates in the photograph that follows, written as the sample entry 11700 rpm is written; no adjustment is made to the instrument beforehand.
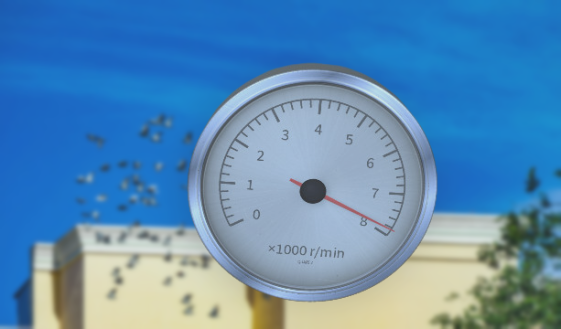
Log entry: 7800 rpm
